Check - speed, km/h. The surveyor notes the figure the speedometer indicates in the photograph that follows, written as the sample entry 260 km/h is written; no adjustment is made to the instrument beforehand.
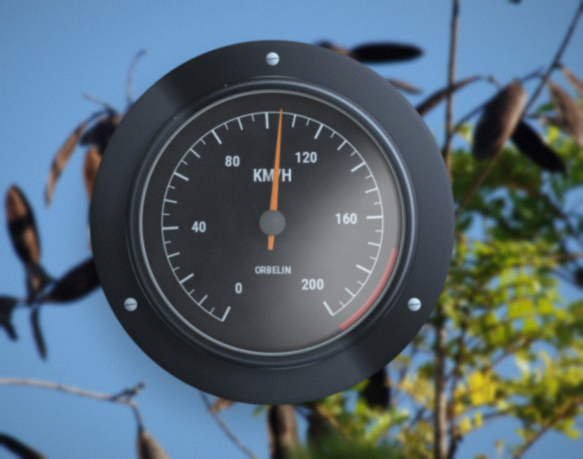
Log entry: 105 km/h
